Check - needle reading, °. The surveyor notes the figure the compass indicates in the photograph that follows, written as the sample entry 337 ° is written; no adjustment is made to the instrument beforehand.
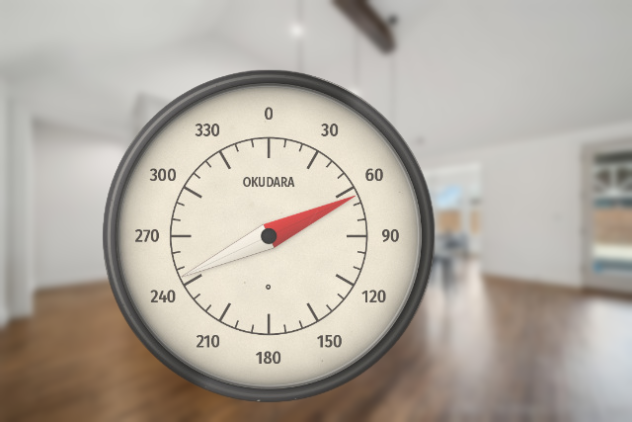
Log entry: 65 °
